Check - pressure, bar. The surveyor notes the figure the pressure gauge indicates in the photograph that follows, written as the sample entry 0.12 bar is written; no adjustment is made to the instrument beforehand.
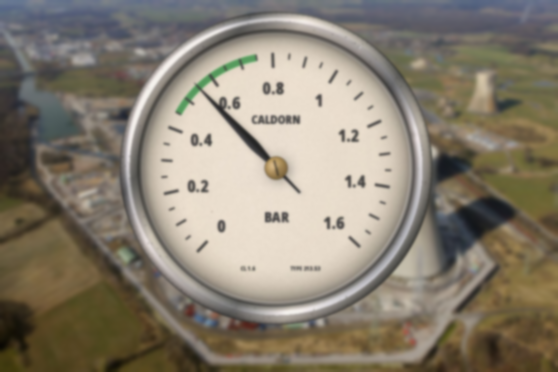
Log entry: 0.55 bar
